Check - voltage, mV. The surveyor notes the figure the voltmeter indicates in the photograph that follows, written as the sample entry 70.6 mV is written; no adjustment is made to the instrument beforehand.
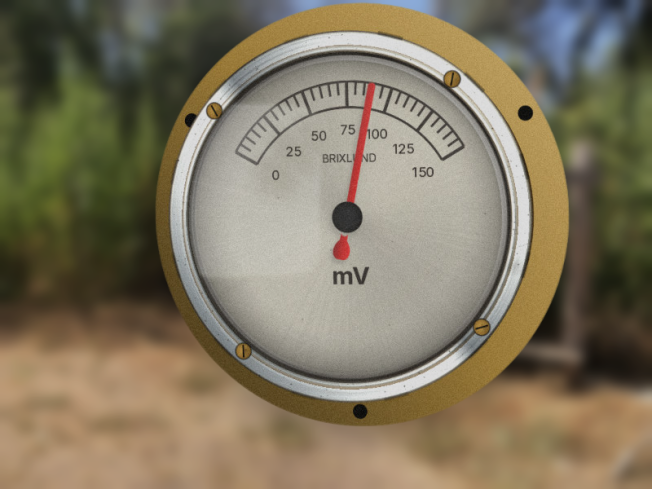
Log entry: 90 mV
